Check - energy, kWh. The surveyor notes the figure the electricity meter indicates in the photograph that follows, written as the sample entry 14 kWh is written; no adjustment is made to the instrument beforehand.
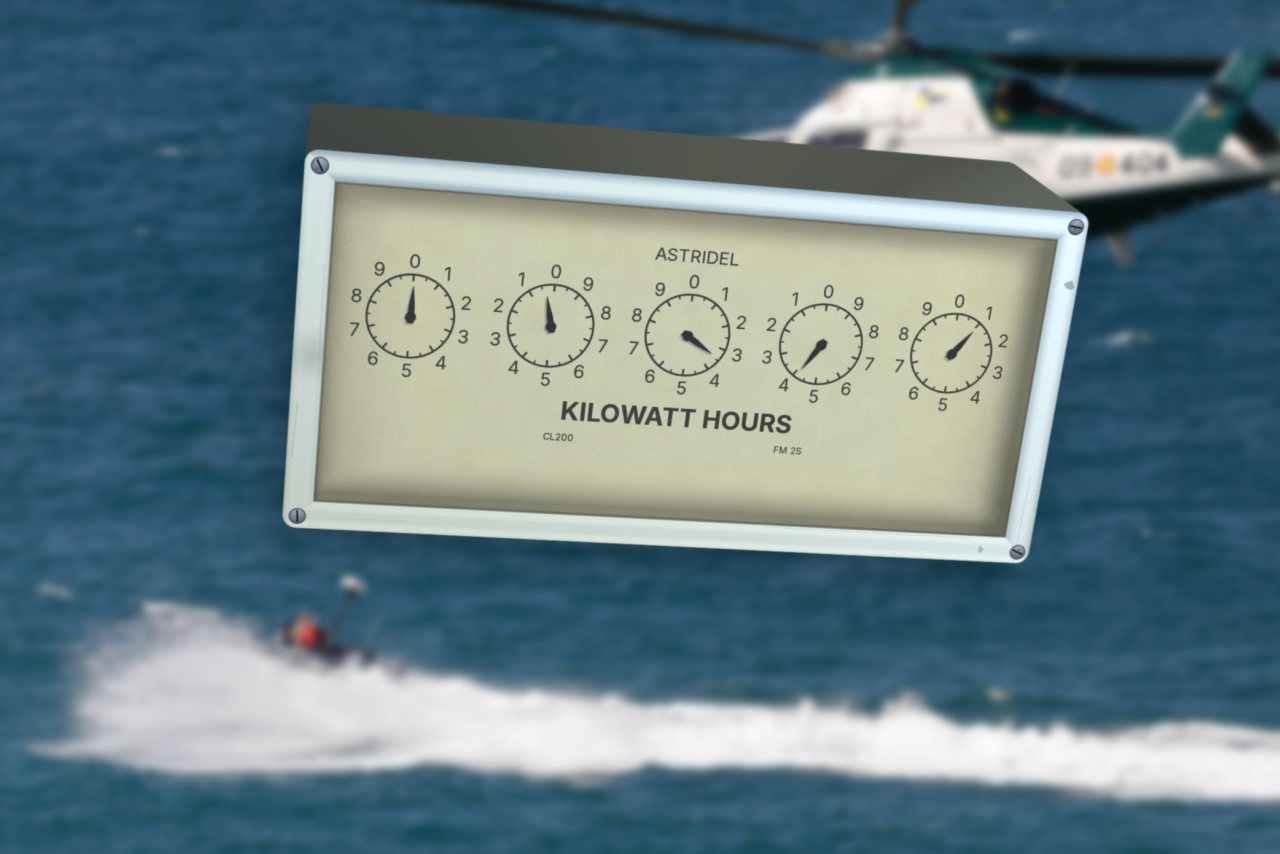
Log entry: 341 kWh
